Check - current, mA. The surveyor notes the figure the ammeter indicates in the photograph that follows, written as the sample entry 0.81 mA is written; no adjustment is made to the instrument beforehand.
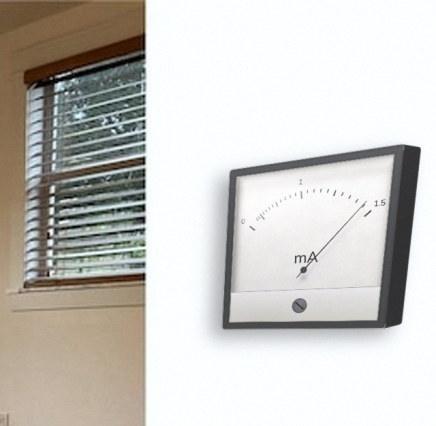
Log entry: 1.45 mA
